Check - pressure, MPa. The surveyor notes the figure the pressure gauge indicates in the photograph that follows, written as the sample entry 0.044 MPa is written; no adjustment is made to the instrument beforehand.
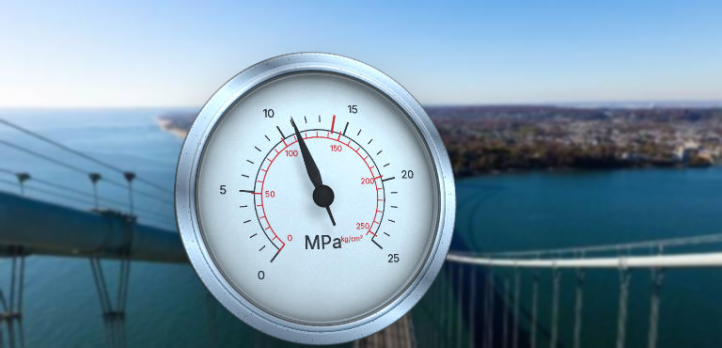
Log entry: 11 MPa
